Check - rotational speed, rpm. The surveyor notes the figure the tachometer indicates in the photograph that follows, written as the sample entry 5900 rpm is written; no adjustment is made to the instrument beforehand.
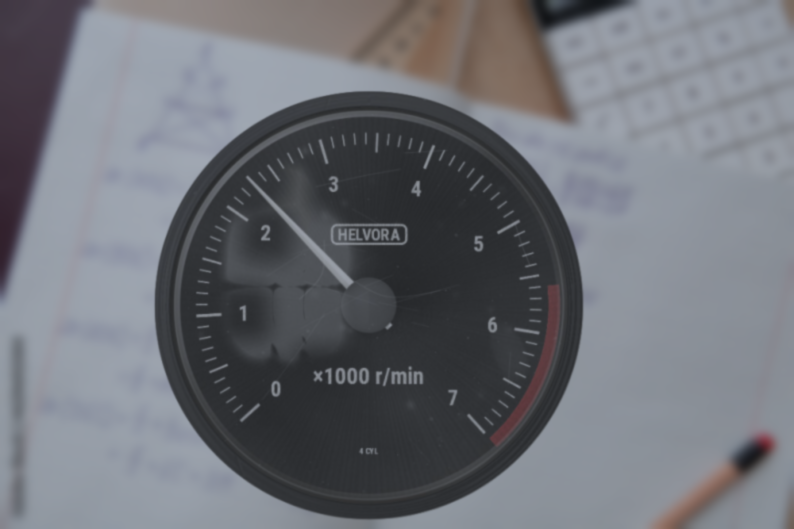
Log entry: 2300 rpm
